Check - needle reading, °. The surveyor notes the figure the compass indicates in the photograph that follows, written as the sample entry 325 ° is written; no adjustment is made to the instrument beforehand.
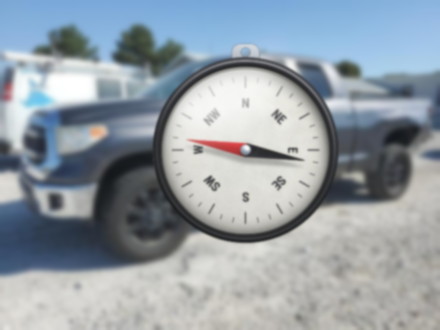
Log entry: 280 °
